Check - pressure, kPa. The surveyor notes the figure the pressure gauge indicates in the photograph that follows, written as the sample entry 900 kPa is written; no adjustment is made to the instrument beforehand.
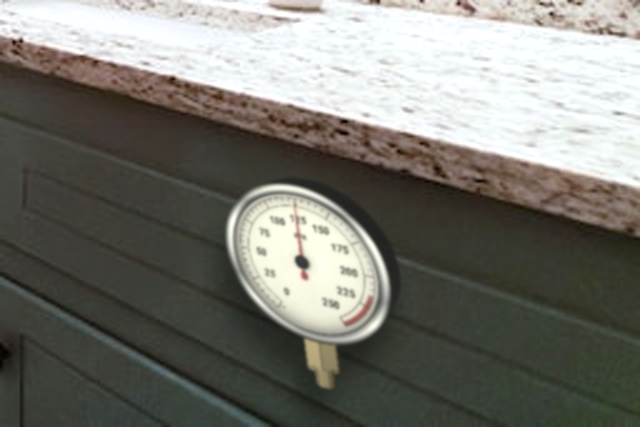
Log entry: 125 kPa
